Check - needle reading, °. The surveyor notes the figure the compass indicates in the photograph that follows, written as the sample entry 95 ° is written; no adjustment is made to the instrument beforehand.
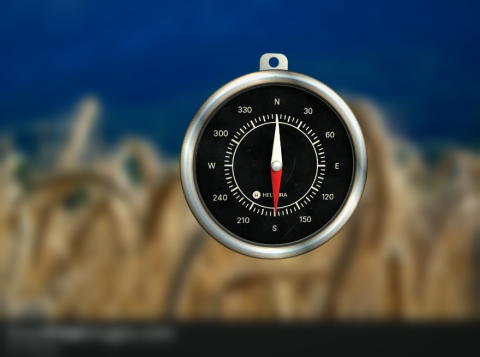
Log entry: 180 °
